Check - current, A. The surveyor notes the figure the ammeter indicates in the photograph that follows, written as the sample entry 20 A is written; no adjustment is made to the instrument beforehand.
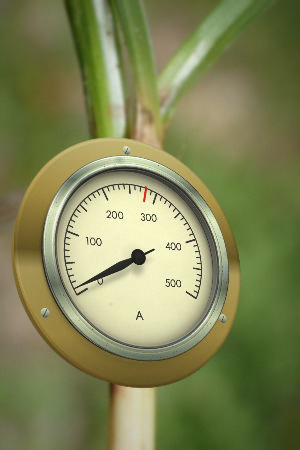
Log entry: 10 A
